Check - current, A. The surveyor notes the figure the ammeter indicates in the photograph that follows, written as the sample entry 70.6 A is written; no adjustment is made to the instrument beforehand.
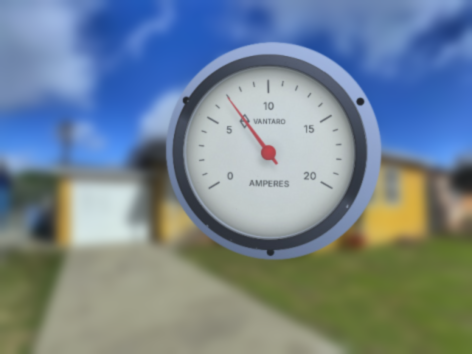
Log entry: 7 A
